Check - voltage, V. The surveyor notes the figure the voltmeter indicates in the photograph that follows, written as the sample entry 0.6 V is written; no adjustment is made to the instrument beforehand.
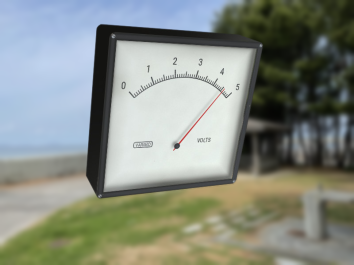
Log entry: 4.5 V
